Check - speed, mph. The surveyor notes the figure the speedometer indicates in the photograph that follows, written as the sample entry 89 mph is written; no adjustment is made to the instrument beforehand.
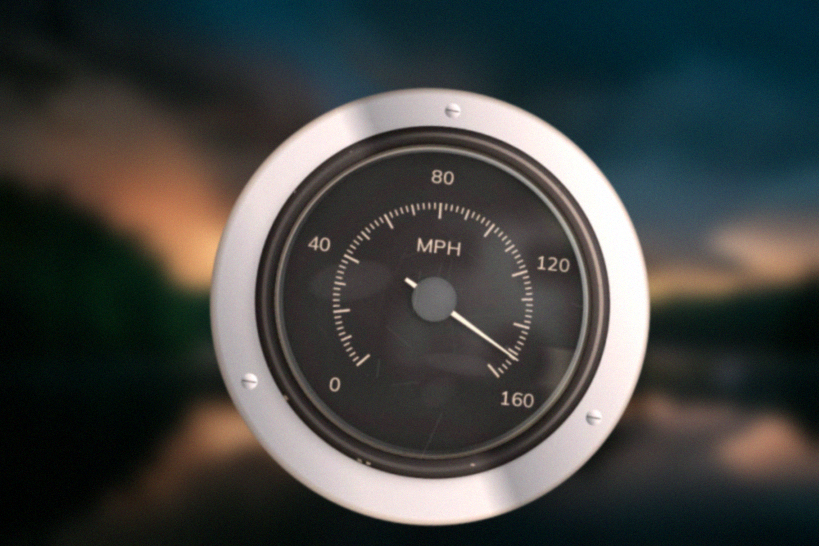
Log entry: 152 mph
